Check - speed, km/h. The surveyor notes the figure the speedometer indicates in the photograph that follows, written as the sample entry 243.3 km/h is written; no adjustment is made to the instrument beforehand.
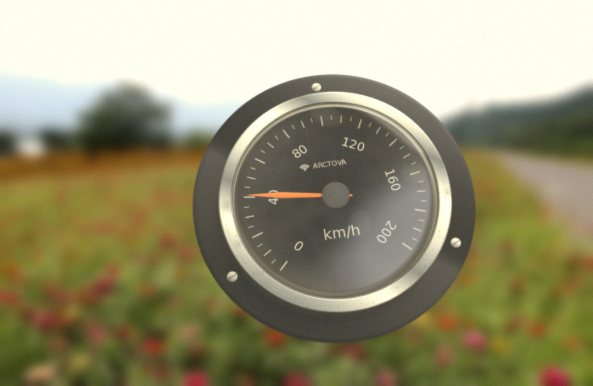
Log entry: 40 km/h
